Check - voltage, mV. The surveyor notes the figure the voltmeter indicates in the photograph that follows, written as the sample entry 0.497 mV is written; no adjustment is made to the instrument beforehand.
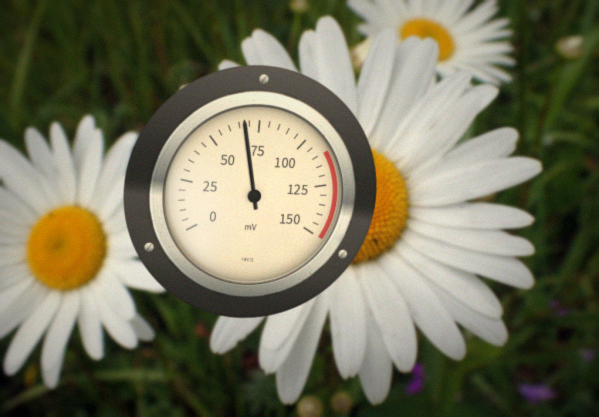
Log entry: 67.5 mV
